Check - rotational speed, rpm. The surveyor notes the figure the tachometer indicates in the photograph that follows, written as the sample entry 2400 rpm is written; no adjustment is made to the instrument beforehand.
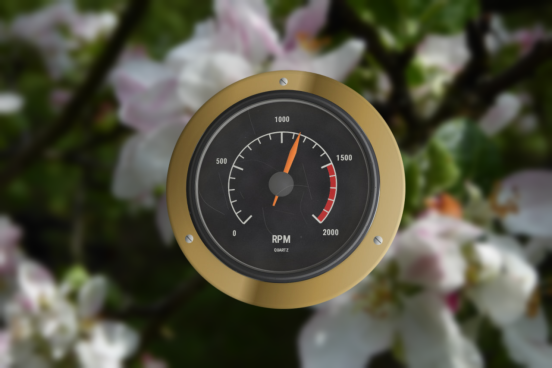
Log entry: 1150 rpm
